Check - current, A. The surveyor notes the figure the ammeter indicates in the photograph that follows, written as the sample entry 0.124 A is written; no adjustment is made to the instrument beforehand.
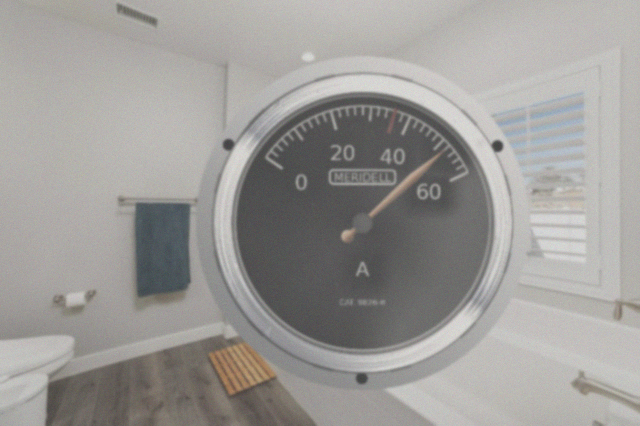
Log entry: 52 A
